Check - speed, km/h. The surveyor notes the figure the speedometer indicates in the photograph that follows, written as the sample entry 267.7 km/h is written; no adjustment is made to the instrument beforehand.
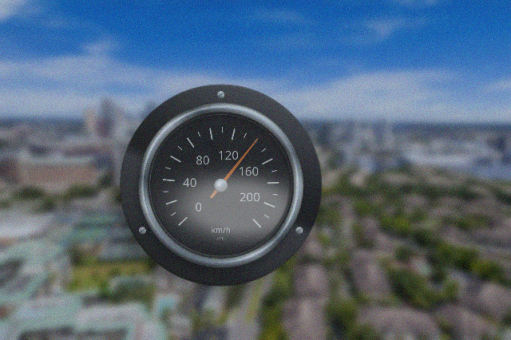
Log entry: 140 km/h
